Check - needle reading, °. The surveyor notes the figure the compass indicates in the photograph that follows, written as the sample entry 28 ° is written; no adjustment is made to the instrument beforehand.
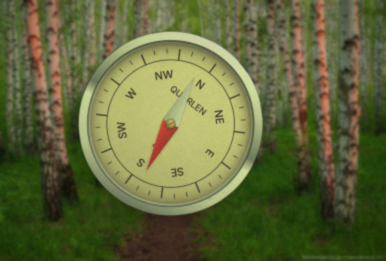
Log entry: 170 °
